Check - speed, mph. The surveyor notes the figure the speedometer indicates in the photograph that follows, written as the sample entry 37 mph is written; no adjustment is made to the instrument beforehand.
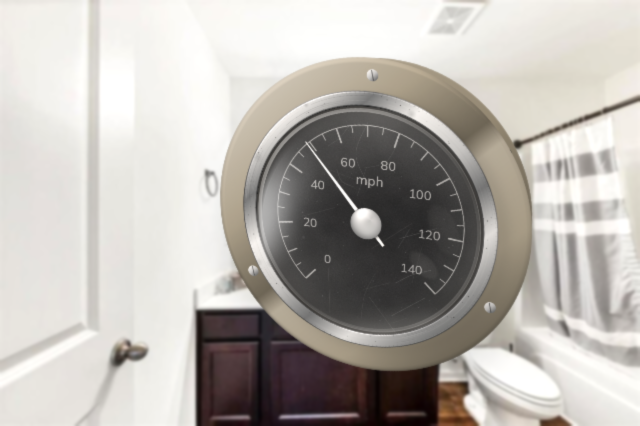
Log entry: 50 mph
